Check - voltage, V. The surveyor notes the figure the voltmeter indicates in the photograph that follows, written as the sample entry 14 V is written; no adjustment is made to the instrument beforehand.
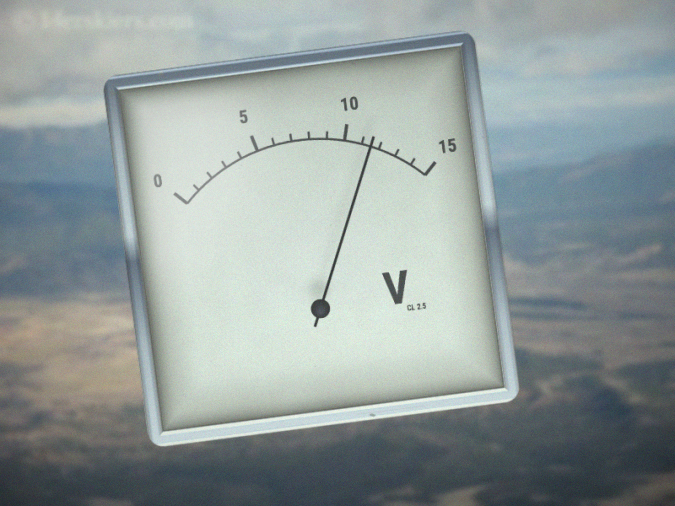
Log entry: 11.5 V
